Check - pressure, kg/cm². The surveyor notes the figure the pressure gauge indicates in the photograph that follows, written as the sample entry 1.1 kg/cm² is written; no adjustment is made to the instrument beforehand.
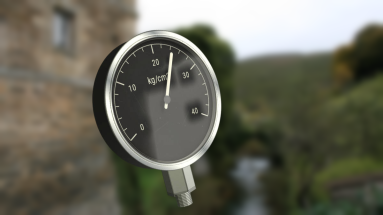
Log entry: 24 kg/cm²
